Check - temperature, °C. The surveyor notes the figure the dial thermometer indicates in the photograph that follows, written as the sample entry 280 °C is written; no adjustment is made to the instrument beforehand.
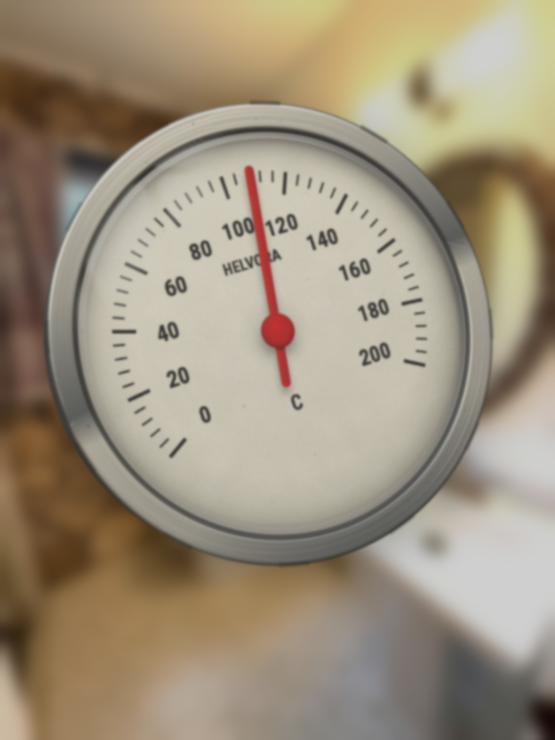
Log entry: 108 °C
